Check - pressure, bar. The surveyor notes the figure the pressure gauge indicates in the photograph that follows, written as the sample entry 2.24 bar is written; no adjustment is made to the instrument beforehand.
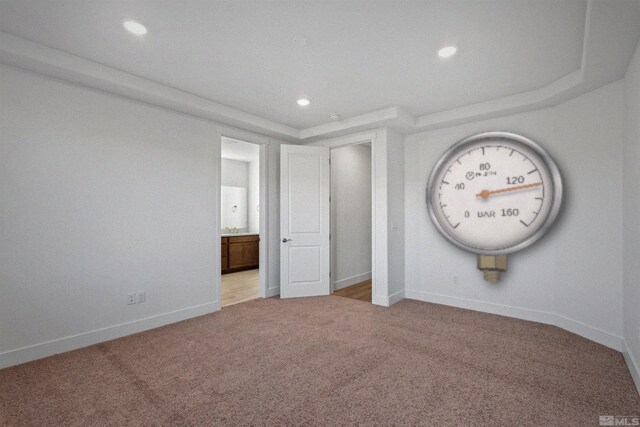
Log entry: 130 bar
